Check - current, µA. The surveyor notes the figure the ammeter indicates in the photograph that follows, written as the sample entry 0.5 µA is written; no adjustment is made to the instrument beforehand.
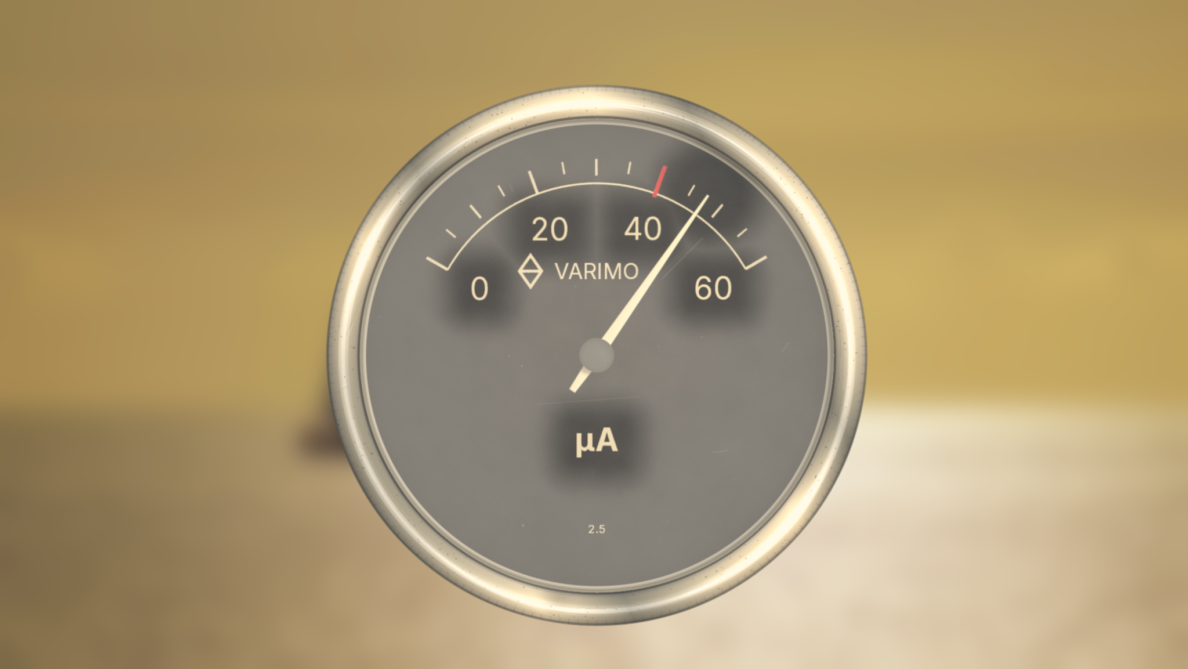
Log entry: 47.5 µA
